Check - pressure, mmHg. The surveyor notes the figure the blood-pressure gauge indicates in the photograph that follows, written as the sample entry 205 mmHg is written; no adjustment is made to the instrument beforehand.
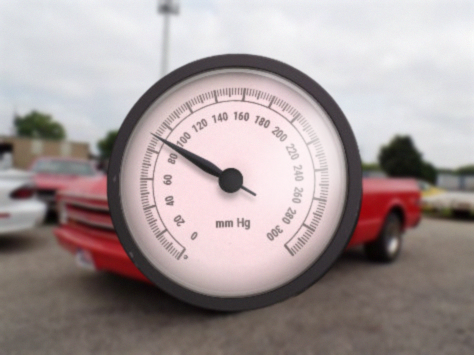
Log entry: 90 mmHg
